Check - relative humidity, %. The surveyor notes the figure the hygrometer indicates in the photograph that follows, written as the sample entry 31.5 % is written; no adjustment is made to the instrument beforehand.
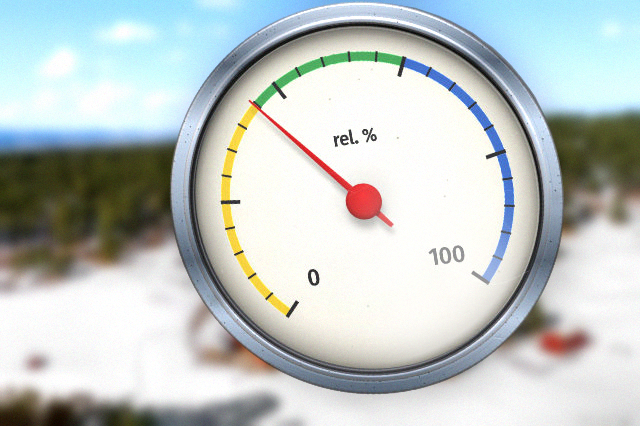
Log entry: 36 %
